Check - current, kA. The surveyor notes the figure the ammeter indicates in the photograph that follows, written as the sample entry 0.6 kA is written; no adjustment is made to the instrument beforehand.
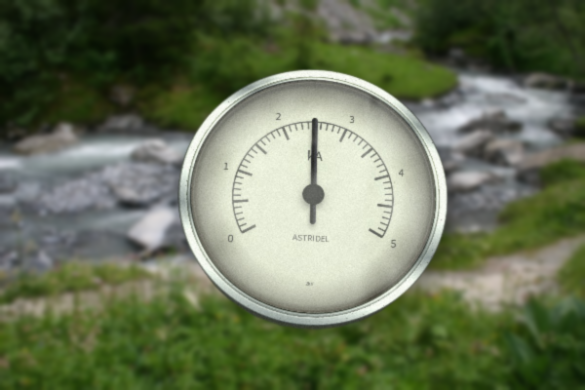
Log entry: 2.5 kA
